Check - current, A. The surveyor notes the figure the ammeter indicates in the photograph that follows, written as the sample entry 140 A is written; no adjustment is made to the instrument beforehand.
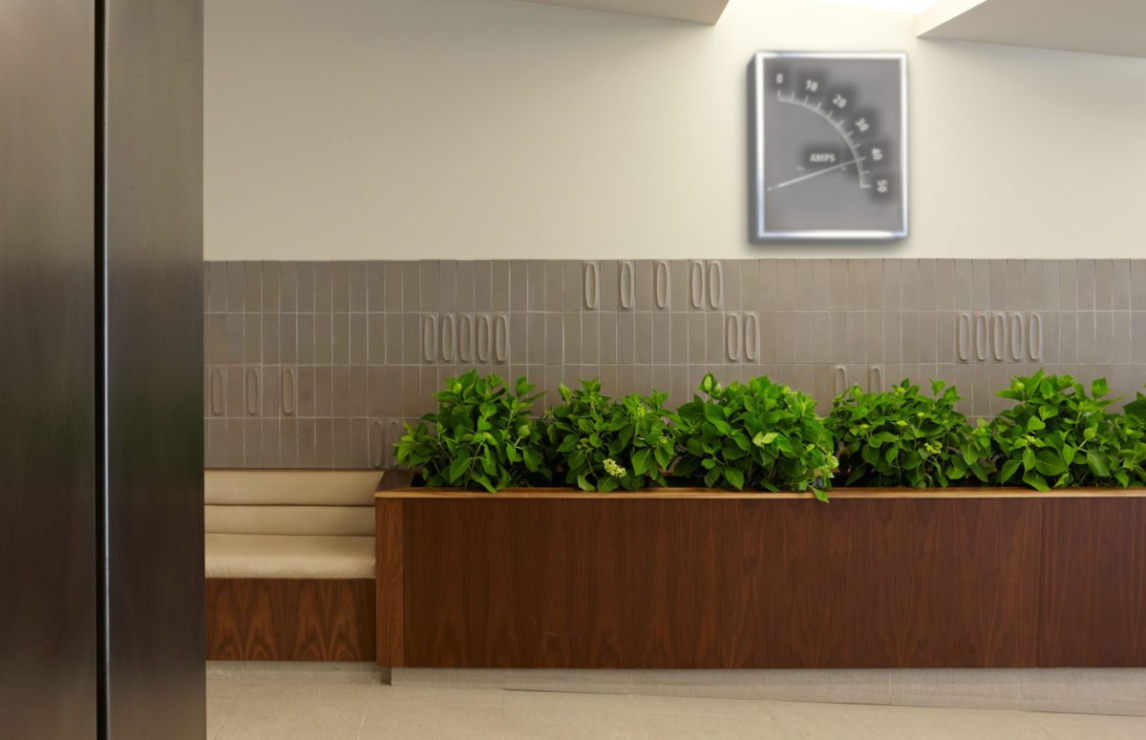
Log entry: 40 A
